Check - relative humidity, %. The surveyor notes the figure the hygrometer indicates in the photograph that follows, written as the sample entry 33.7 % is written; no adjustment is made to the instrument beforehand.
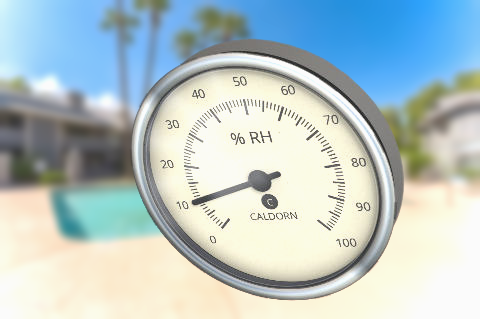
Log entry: 10 %
